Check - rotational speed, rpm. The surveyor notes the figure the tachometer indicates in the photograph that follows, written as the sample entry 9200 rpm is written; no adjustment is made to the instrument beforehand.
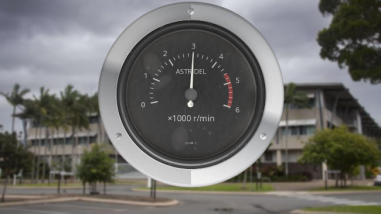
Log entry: 3000 rpm
